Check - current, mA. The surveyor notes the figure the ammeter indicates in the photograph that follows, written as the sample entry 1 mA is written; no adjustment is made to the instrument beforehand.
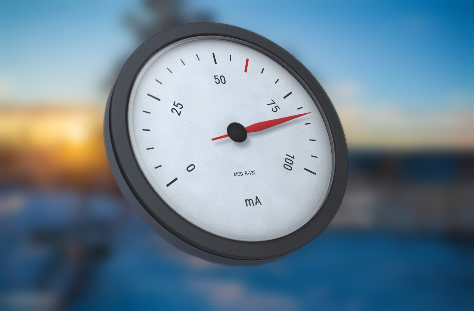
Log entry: 82.5 mA
